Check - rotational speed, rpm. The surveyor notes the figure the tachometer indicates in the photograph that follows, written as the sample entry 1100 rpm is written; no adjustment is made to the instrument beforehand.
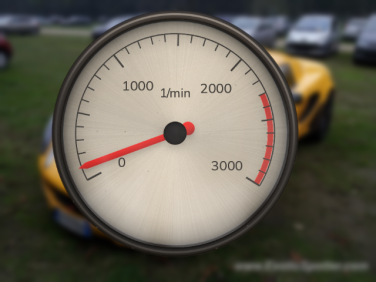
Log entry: 100 rpm
